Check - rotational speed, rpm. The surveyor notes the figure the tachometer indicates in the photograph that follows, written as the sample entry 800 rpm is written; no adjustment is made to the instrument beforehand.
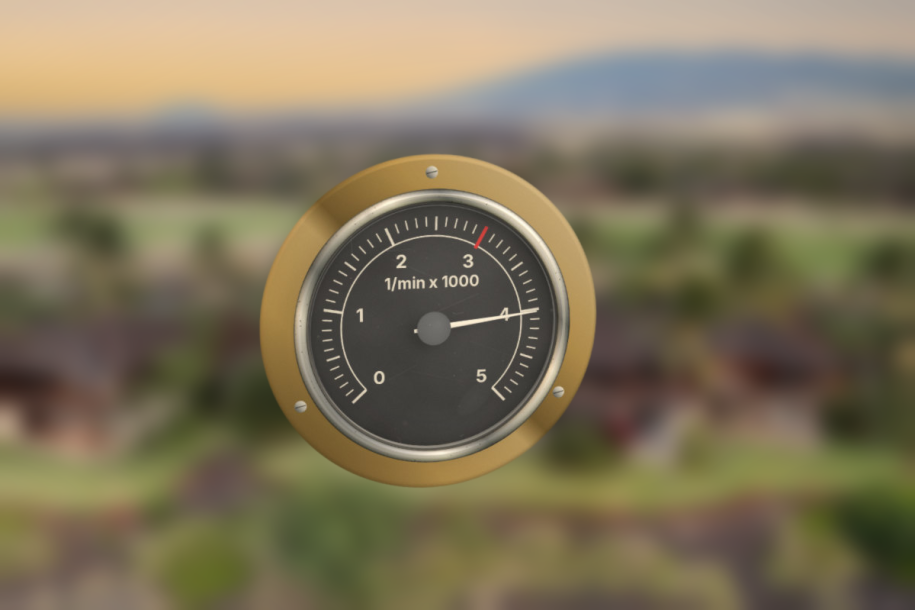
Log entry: 4000 rpm
